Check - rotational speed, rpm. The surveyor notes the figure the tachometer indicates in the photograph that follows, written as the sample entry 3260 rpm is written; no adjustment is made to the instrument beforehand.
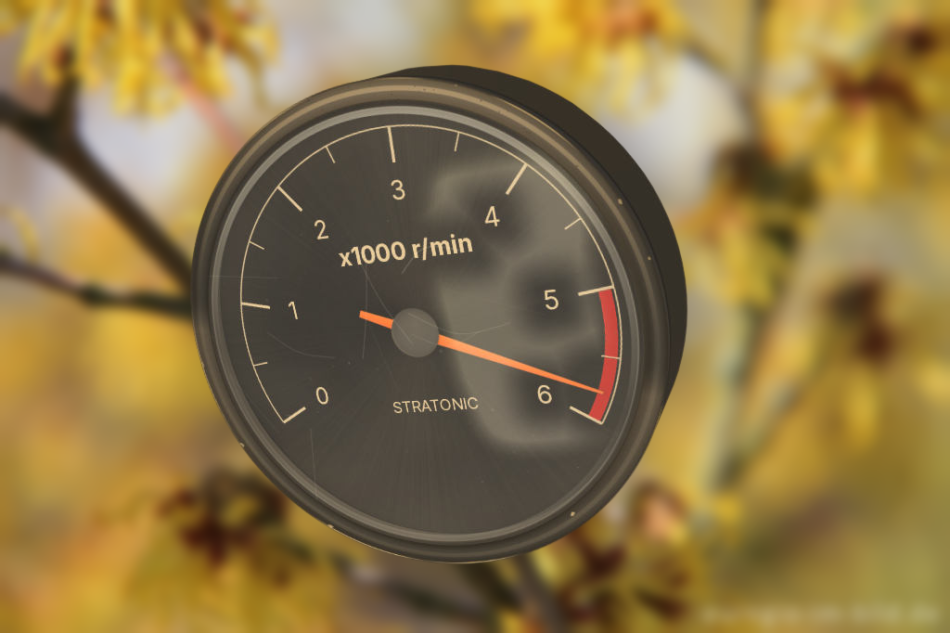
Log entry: 5750 rpm
